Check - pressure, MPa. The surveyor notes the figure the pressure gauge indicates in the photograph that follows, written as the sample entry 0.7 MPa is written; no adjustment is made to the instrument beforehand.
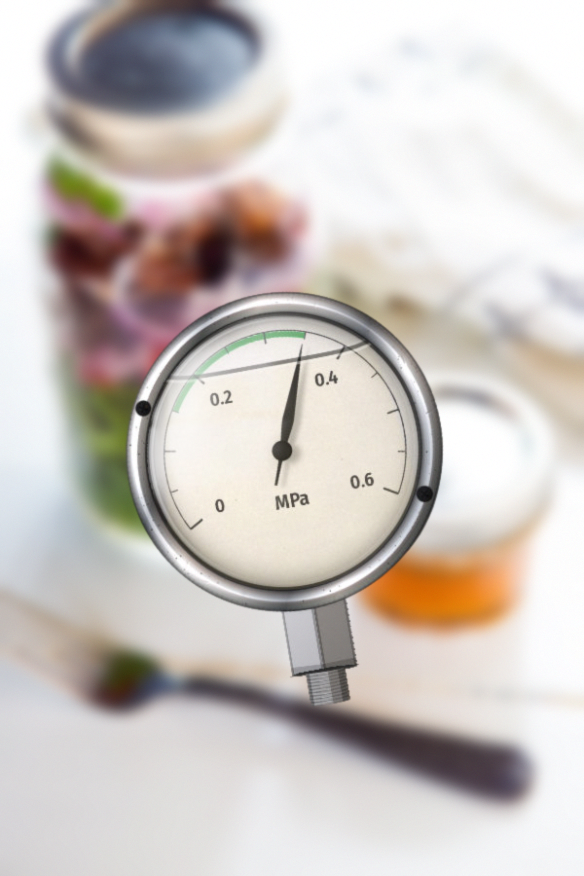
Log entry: 0.35 MPa
